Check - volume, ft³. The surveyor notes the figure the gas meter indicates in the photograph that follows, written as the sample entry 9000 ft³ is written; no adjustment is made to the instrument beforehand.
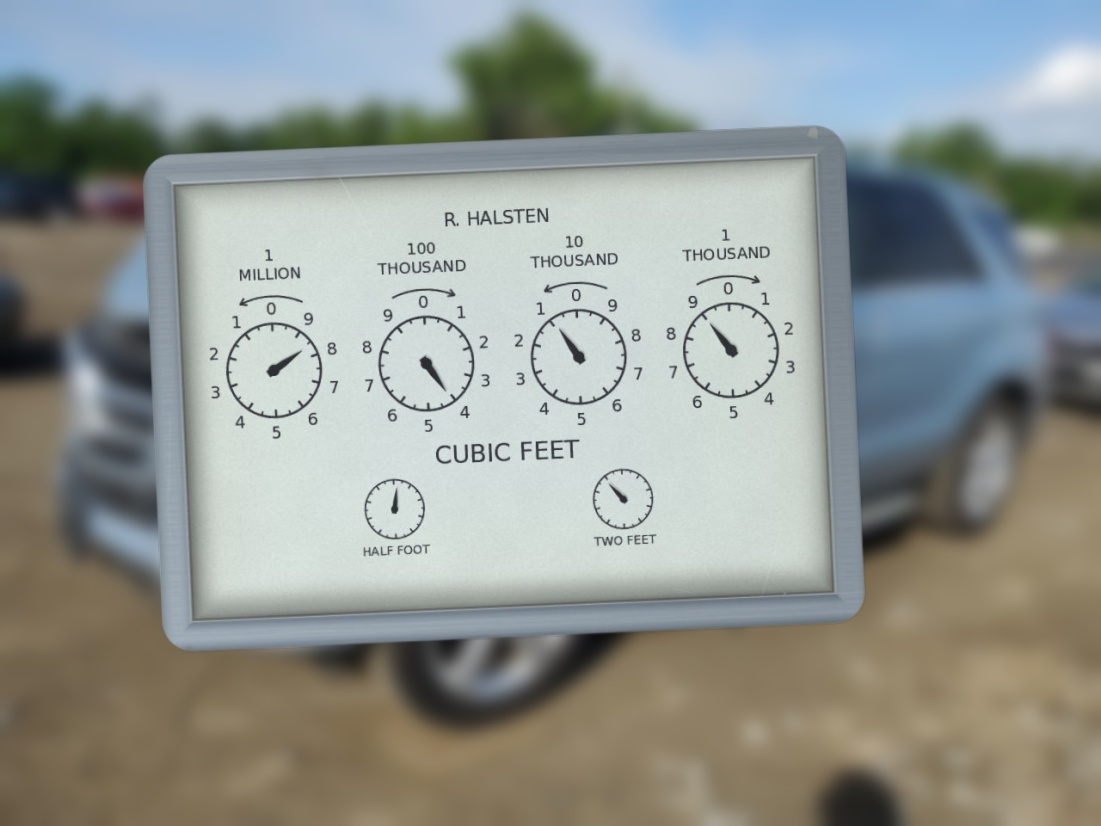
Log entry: 840900 ft³
